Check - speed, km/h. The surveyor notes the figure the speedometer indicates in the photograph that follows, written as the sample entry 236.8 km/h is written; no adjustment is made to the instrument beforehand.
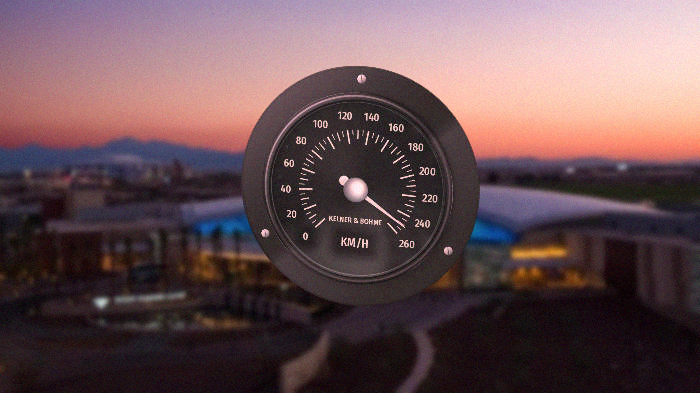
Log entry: 250 km/h
